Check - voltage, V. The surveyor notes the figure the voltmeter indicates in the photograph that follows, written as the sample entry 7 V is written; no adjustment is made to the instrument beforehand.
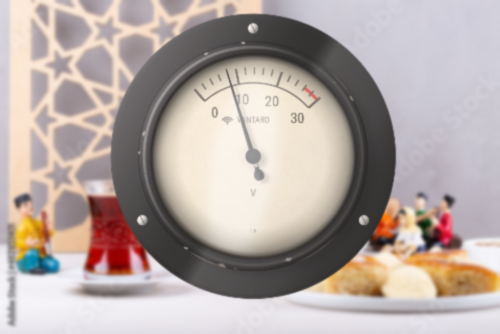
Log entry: 8 V
